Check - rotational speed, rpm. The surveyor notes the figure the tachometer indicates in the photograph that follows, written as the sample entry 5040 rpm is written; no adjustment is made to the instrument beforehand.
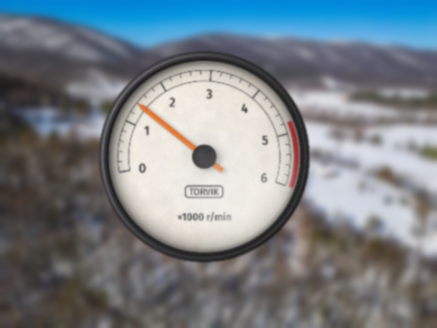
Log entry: 1400 rpm
